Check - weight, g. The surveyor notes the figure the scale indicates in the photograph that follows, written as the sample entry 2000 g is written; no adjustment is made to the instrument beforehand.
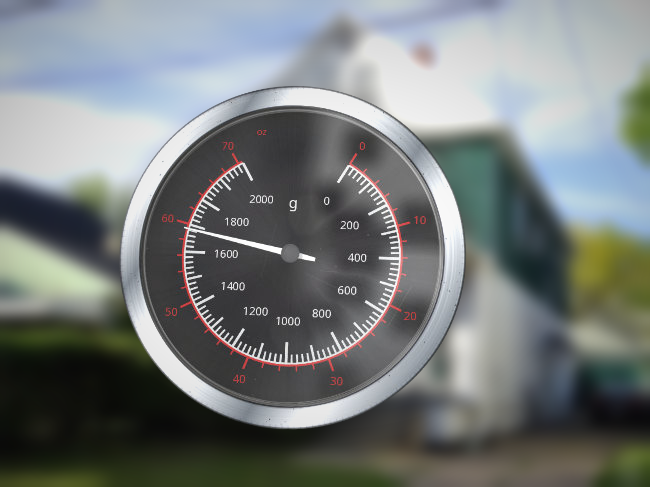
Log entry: 1680 g
